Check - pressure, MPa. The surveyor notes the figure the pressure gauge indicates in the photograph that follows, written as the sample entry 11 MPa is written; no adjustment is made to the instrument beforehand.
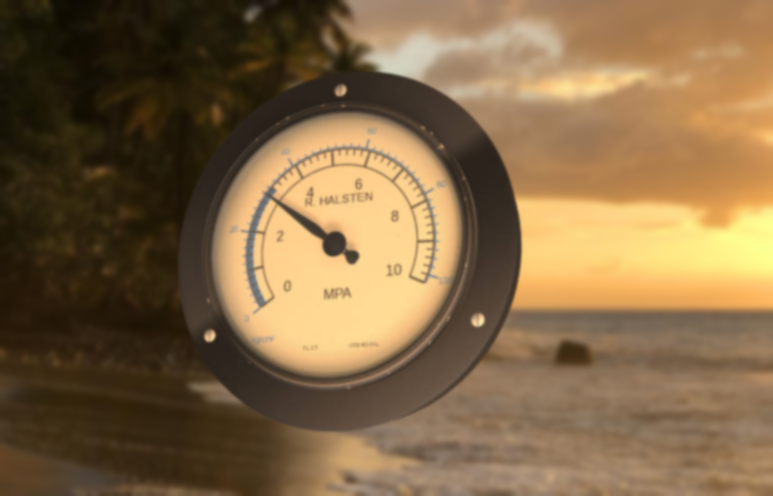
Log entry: 3 MPa
